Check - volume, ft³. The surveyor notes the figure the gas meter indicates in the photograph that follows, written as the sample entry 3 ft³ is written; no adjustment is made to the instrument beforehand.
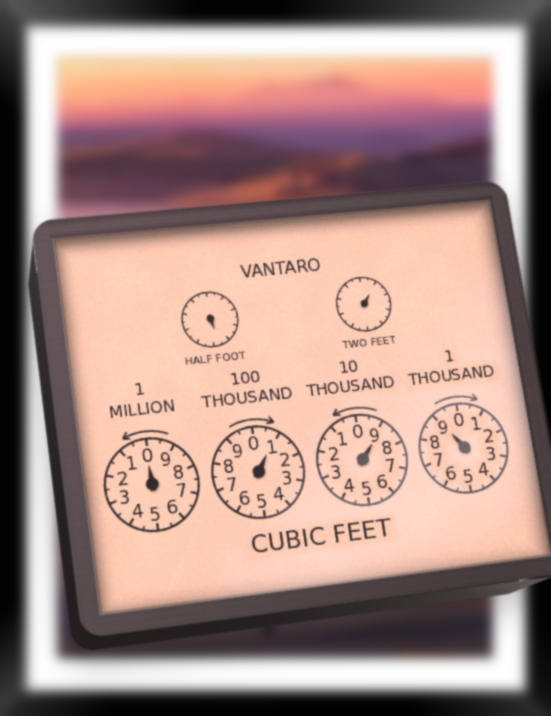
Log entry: 8900 ft³
